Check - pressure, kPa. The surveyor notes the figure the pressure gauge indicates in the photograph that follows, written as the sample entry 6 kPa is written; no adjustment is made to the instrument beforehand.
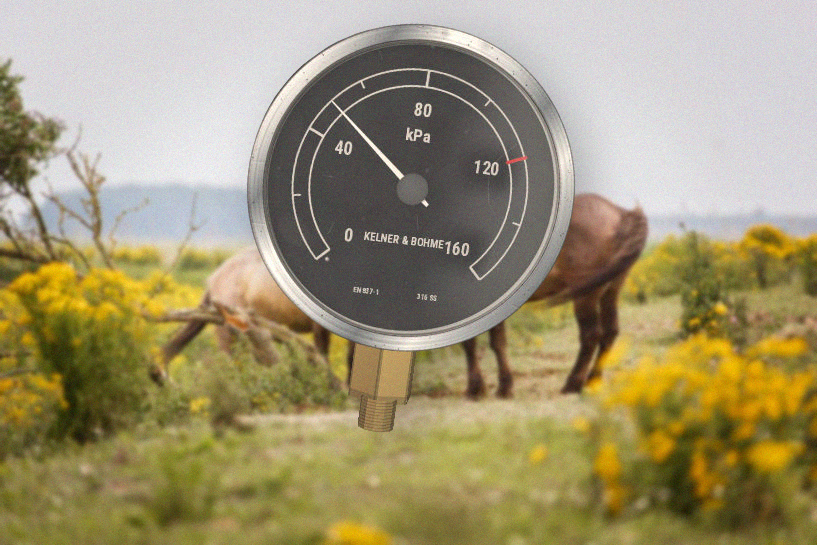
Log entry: 50 kPa
